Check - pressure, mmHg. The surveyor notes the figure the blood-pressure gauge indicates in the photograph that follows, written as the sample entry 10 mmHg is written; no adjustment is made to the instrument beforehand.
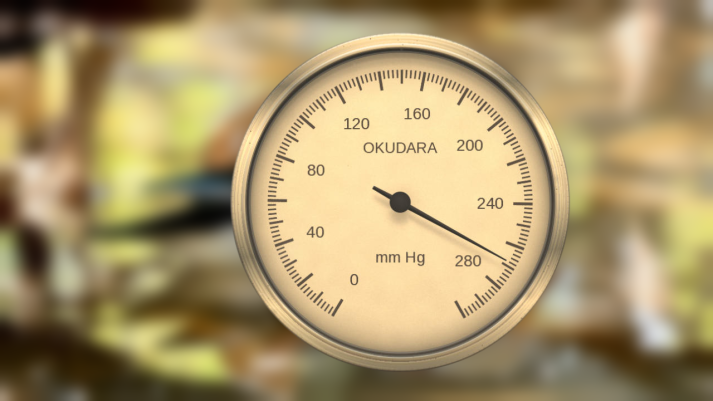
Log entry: 268 mmHg
